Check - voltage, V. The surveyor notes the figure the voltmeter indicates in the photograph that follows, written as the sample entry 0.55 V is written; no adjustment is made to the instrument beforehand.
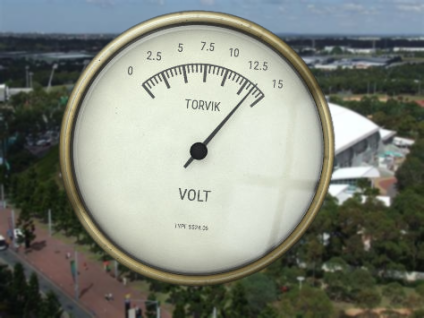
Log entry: 13.5 V
